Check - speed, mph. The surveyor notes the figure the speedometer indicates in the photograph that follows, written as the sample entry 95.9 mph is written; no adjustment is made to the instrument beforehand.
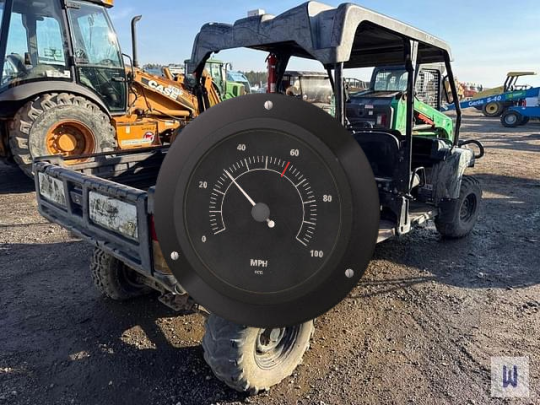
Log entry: 30 mph
